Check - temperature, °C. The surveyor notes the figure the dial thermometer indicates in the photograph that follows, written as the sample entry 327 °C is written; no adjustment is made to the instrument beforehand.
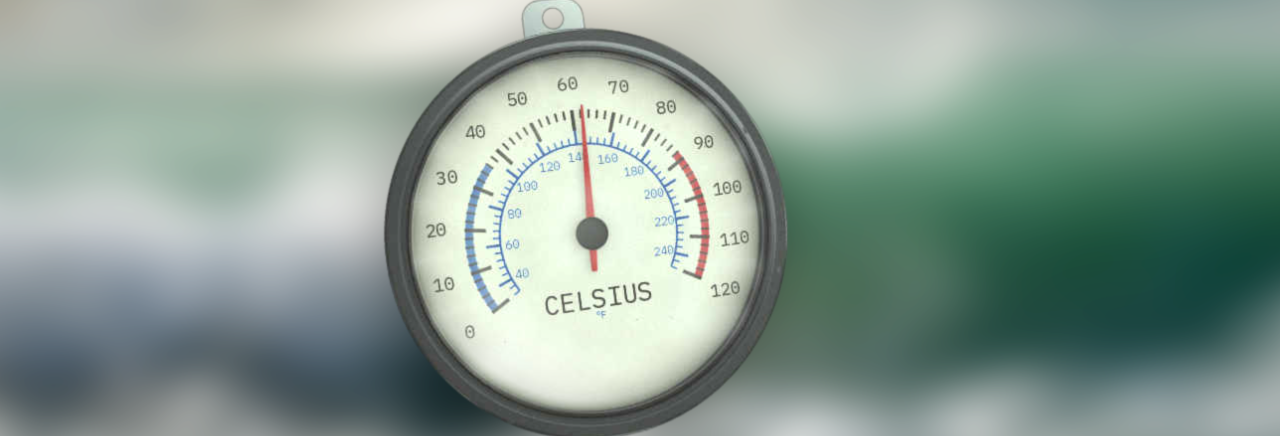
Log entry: 62 °C
